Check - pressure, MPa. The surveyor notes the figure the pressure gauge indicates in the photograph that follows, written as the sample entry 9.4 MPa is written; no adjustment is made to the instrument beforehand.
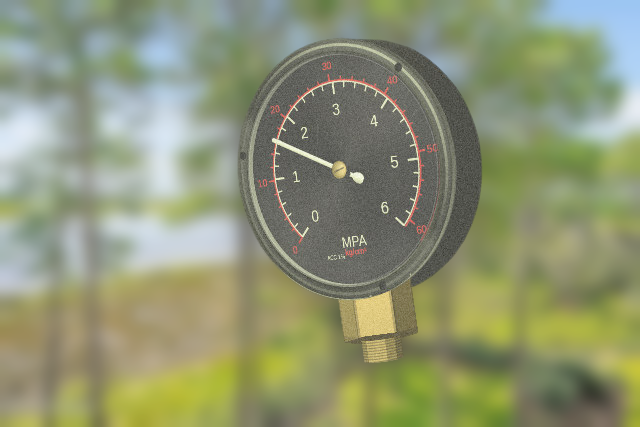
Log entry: 1.6 MPa
